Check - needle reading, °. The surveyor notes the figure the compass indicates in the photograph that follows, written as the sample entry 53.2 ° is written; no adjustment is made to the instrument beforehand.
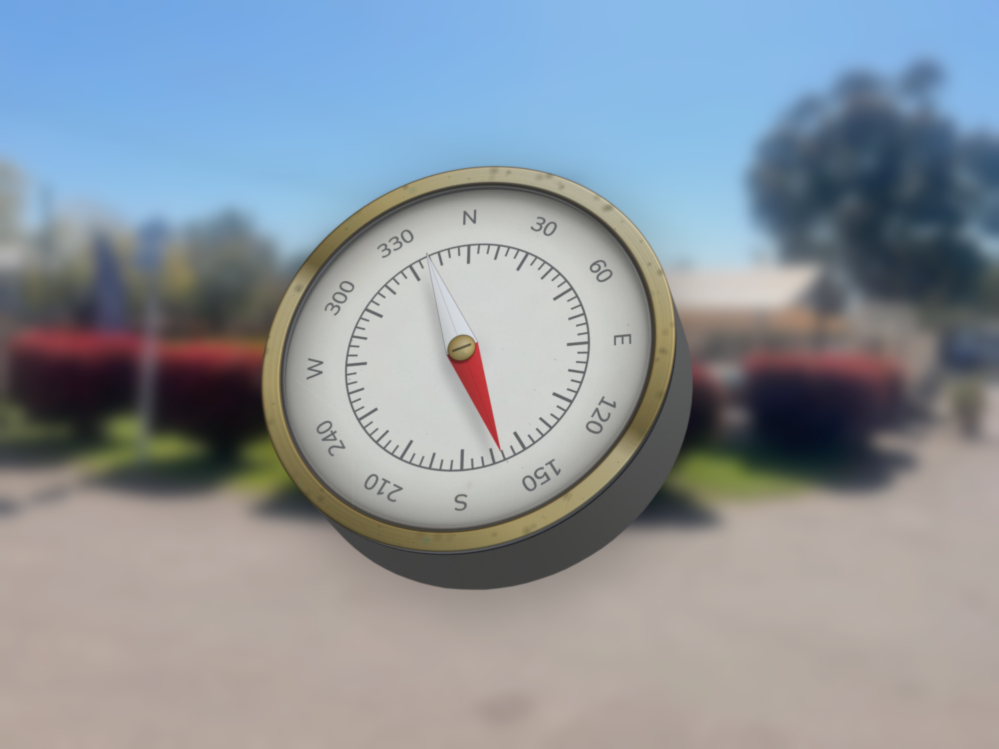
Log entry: 160 °
